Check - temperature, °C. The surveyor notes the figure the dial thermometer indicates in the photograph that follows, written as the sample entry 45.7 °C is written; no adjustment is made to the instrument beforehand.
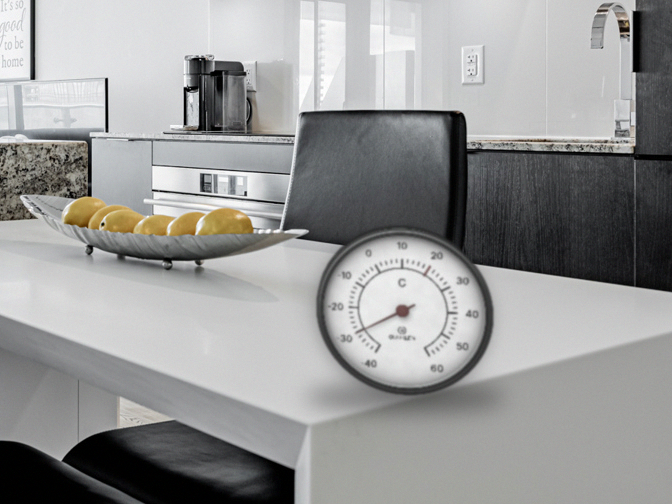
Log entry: -30 °C
